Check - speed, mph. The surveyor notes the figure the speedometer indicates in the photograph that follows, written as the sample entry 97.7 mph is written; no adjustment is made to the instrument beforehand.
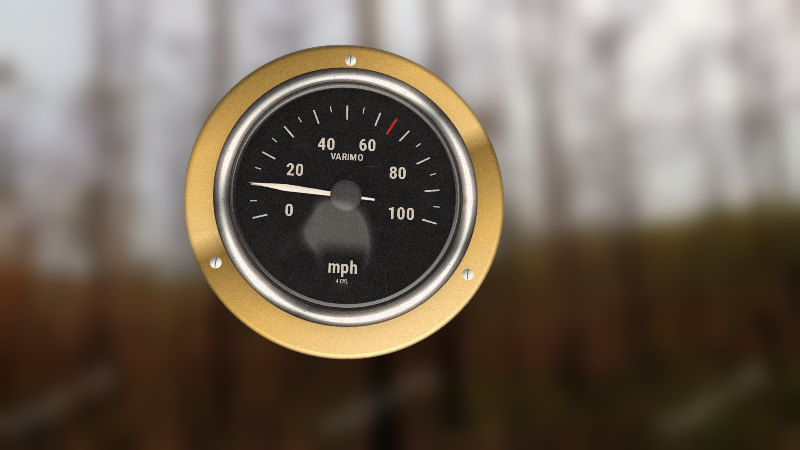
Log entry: 10 mph
